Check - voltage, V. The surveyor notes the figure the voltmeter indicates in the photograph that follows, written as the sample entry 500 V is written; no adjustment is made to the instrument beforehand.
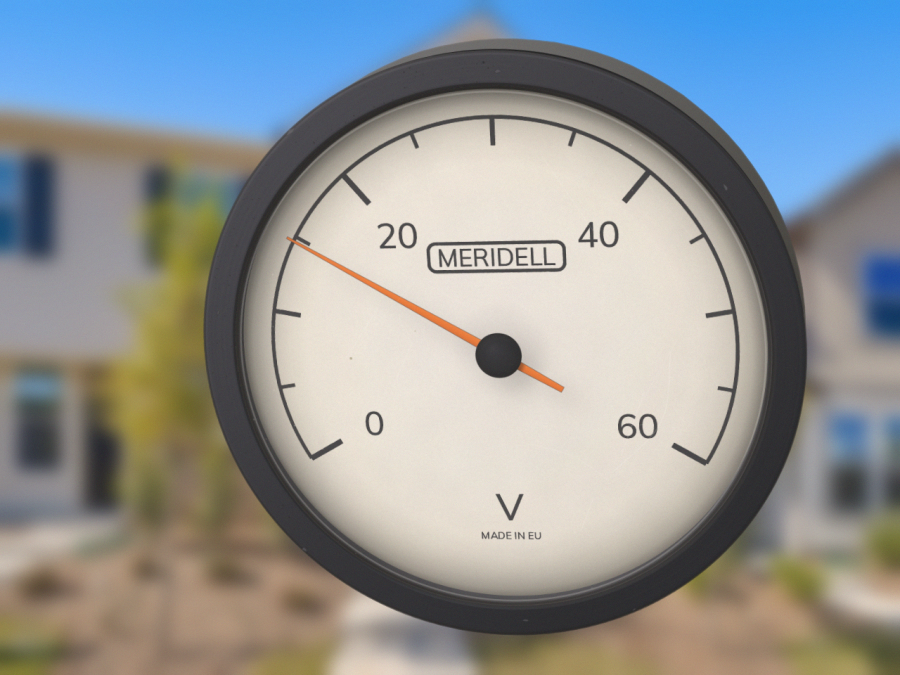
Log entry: 15 V
